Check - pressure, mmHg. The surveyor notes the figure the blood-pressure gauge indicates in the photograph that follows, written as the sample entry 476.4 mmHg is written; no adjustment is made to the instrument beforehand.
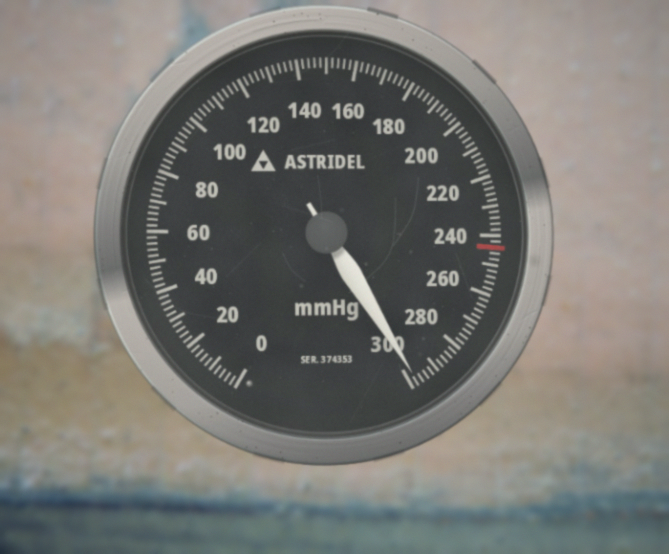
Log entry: 298 mmHg
